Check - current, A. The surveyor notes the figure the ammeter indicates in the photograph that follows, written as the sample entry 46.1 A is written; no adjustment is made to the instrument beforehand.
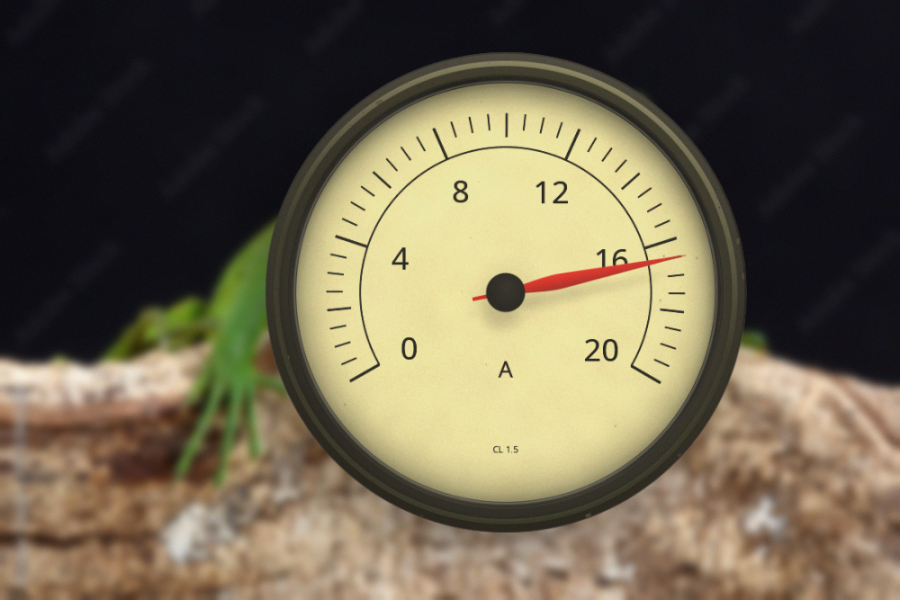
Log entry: 16.5 A
